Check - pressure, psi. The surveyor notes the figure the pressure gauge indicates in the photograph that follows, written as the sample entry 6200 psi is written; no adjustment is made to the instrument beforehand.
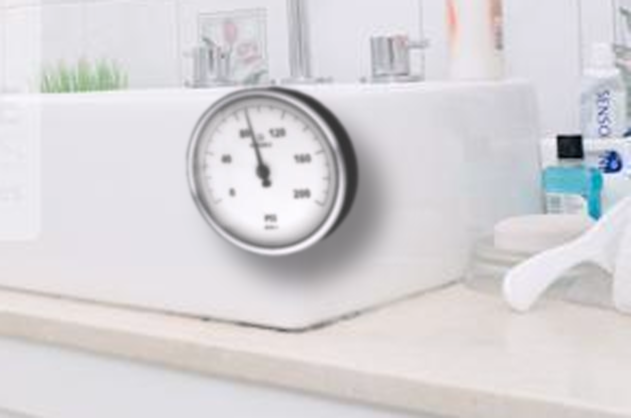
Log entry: 90 psi
